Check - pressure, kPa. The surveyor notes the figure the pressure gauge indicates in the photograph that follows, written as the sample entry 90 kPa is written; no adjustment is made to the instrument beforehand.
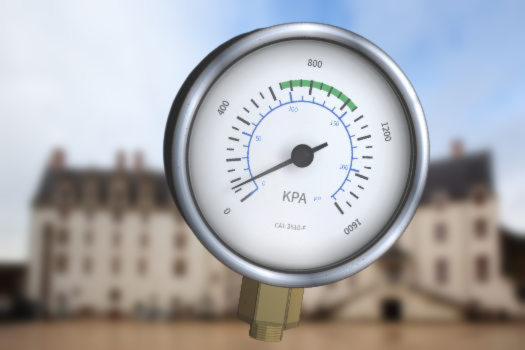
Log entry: 75 kPa
